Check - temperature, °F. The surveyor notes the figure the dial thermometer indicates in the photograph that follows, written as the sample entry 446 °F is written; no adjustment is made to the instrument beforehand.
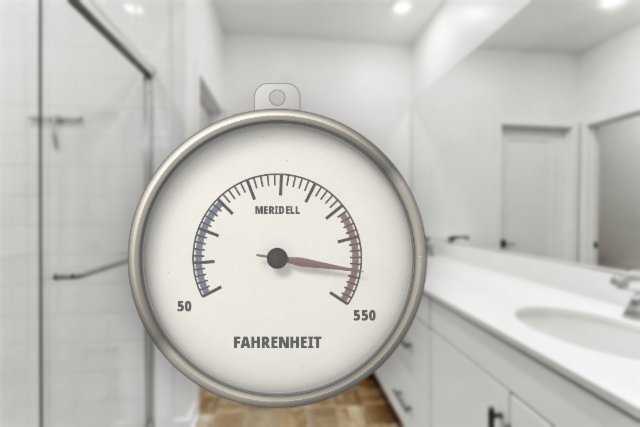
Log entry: 500 °F
